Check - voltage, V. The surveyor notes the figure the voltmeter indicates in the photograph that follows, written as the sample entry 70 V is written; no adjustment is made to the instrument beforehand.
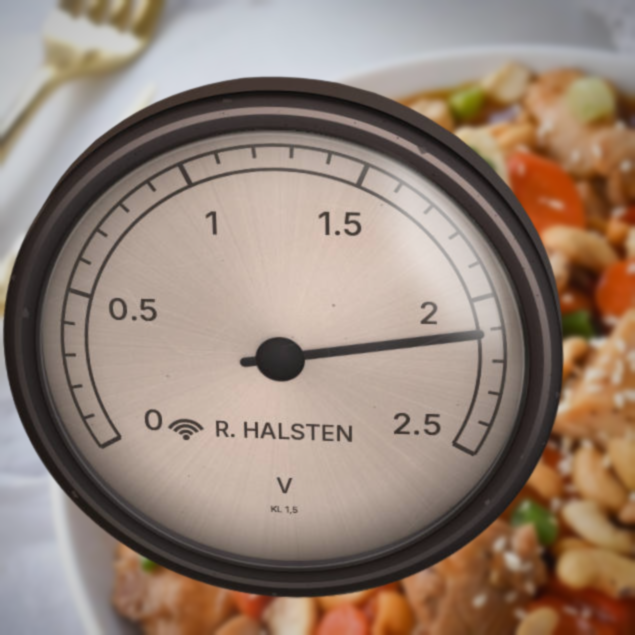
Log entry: 2.1 V
